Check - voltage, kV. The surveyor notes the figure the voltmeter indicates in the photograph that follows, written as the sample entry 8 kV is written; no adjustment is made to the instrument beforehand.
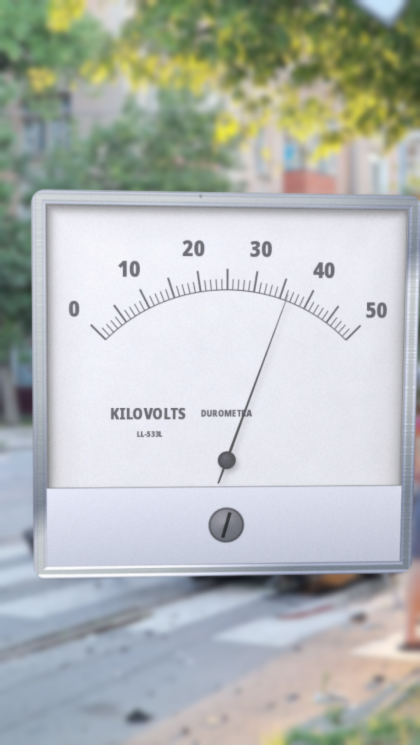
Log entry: 36 kV
